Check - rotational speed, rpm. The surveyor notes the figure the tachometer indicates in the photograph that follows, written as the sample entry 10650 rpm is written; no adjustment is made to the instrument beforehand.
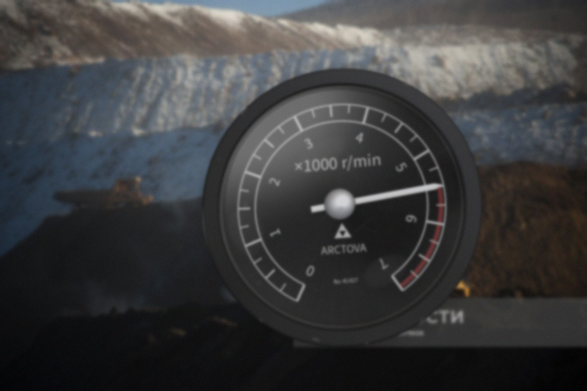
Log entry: 5500 rpm
